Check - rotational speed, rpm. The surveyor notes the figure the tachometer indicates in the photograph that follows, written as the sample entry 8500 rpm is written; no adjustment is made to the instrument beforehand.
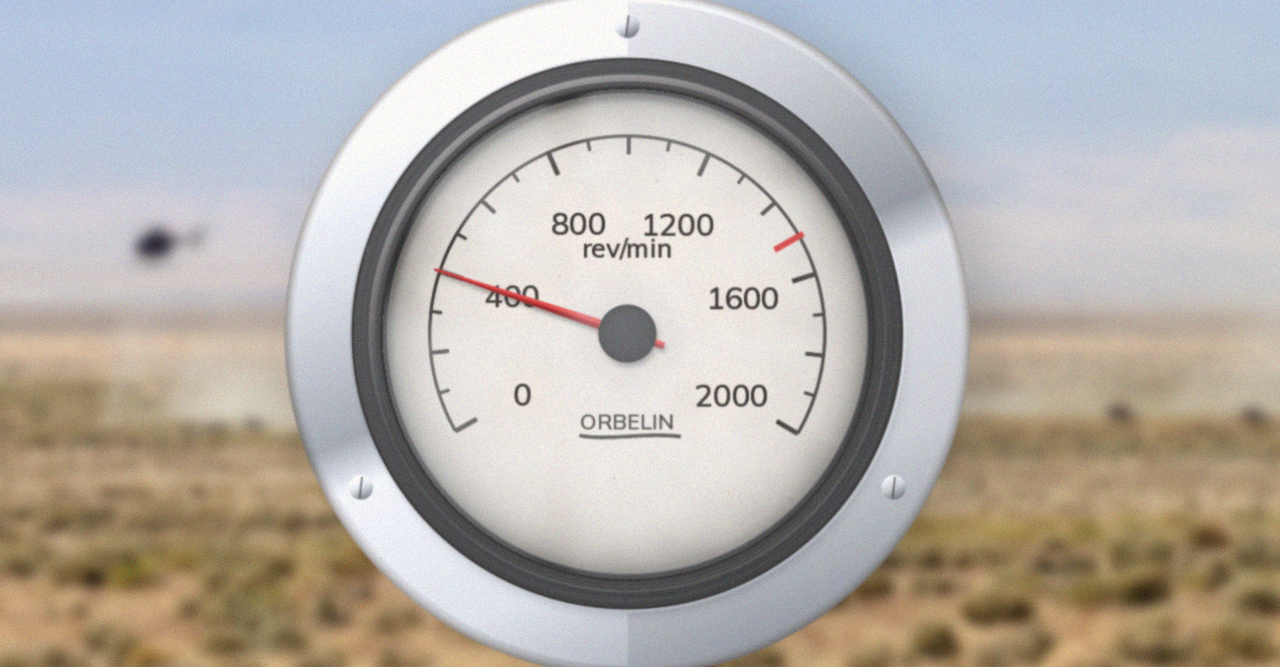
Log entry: 400 rpm
